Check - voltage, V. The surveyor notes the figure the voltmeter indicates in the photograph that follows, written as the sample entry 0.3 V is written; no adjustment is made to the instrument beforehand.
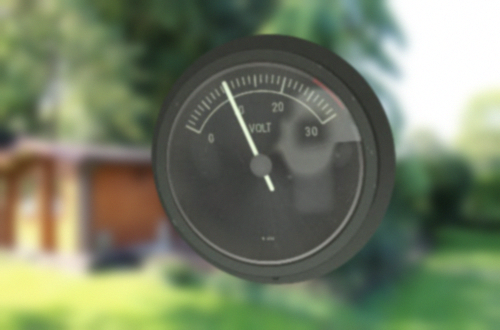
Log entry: 10 V
